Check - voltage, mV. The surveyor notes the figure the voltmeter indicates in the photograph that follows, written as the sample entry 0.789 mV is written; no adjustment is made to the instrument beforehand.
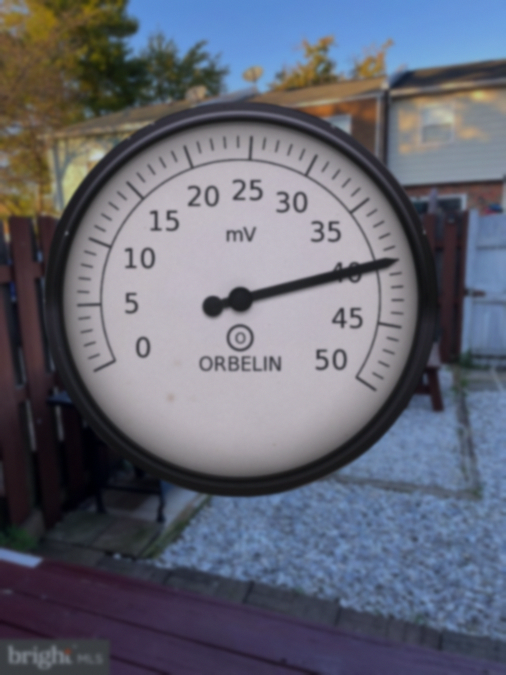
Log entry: 40 mV
